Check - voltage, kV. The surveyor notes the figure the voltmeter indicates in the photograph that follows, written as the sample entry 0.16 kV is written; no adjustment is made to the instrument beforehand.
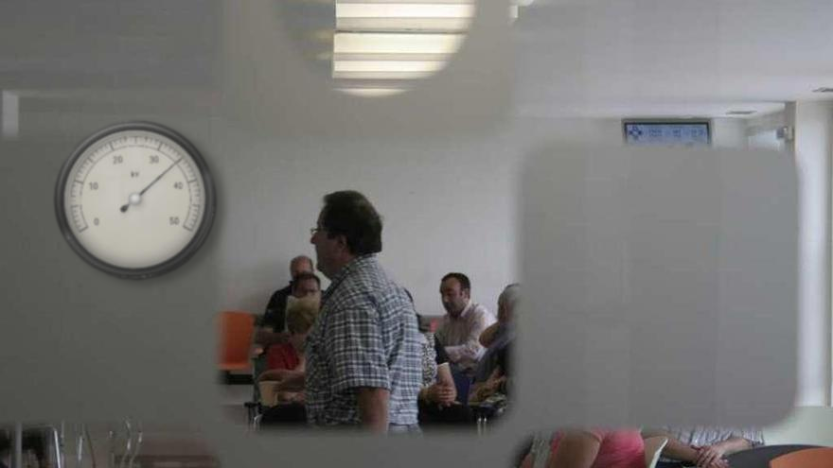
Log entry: 35 kV
